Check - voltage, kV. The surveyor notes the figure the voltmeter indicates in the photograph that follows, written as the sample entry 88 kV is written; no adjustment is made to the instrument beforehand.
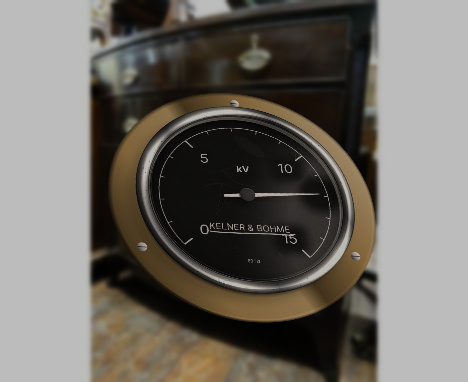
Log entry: 12 kV
